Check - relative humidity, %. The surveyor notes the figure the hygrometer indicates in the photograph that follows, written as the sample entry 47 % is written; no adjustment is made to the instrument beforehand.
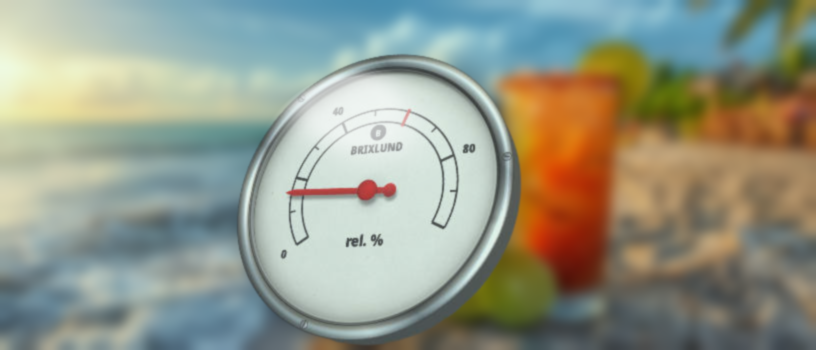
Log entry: 15 %
